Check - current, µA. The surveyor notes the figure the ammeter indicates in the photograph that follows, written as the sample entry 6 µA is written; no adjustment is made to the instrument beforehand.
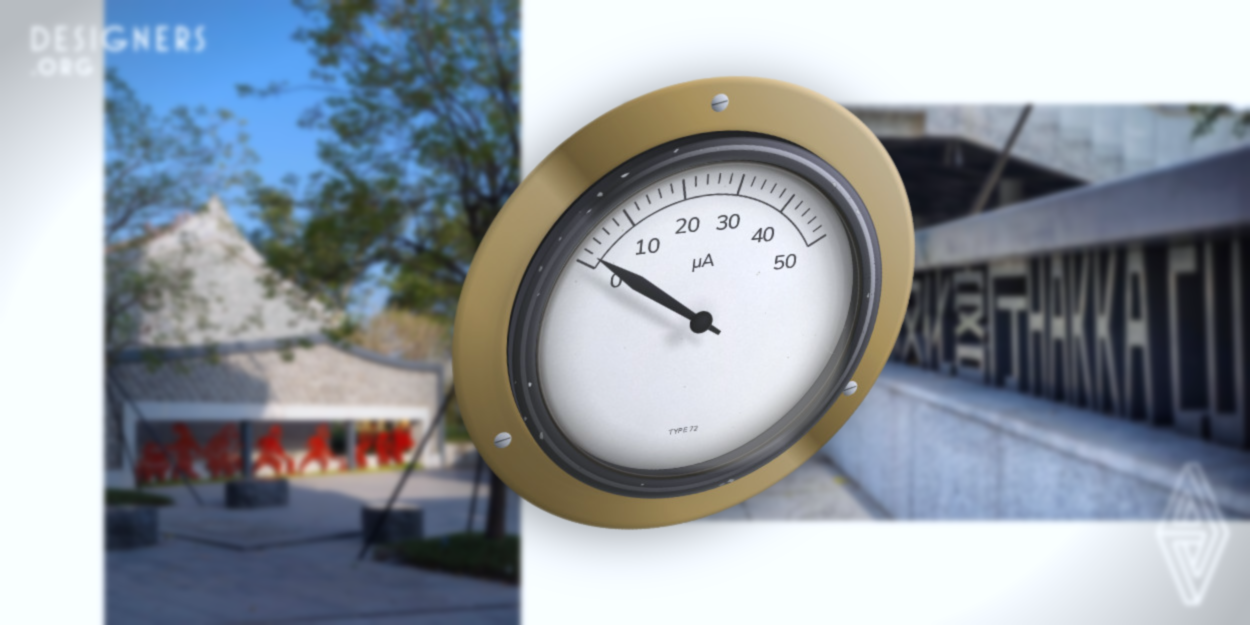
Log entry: 2 µA
